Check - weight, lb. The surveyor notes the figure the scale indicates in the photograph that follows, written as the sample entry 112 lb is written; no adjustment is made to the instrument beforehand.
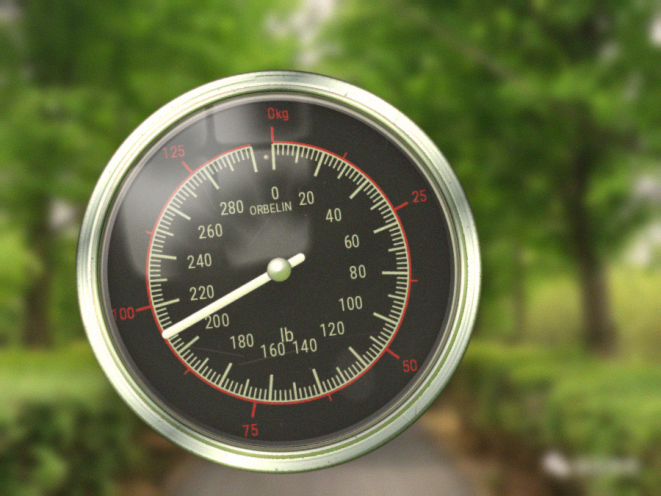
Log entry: 208 lb
